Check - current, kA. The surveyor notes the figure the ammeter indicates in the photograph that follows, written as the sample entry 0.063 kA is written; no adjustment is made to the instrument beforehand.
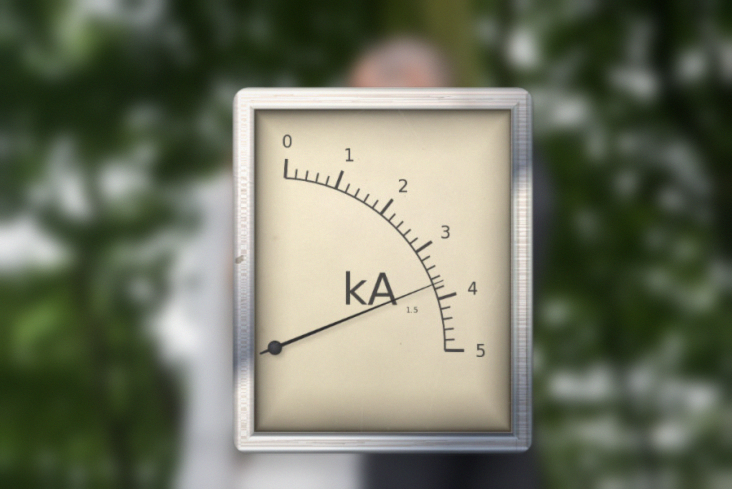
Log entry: 3.7 kA
